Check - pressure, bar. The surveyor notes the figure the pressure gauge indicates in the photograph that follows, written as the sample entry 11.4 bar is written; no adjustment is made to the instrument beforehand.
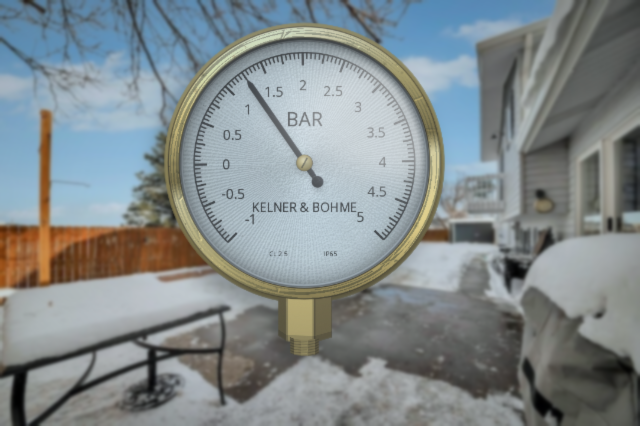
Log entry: 1.25 bar
